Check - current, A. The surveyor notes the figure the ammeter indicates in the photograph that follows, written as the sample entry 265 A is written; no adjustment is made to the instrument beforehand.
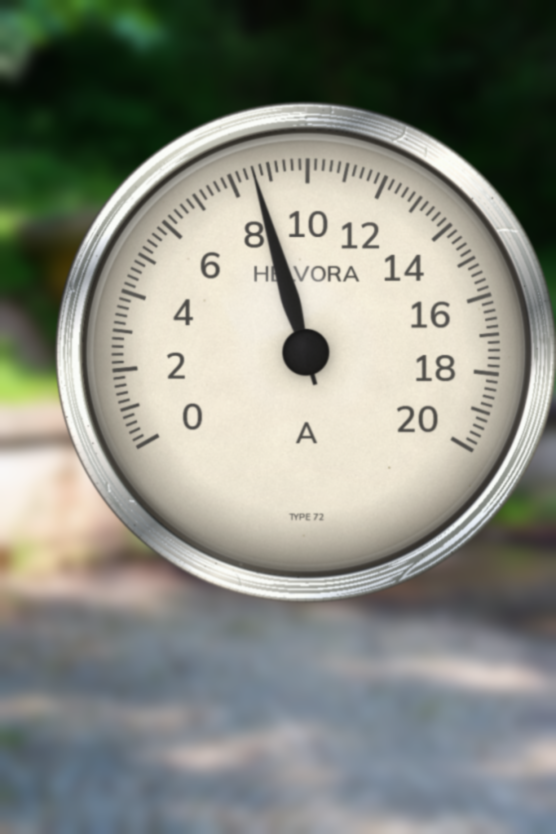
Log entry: 8.6 A
